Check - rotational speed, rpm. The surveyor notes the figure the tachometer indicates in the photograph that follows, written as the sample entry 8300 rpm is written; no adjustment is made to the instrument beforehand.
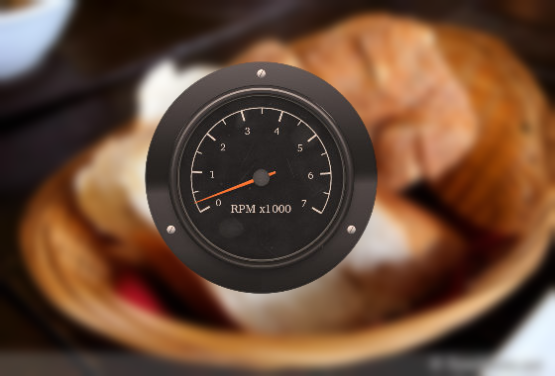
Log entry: 250 rpm
